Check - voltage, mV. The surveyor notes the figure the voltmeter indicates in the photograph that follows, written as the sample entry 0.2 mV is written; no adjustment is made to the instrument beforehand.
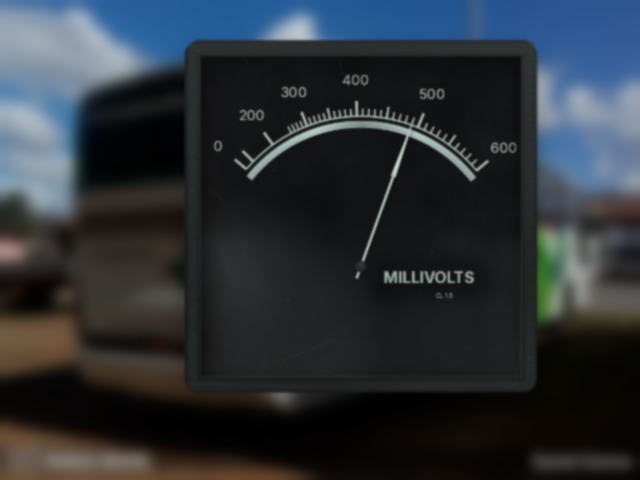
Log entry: 490 mV
